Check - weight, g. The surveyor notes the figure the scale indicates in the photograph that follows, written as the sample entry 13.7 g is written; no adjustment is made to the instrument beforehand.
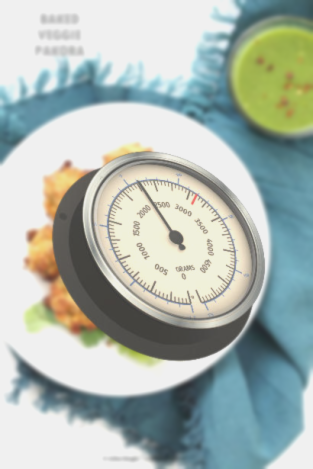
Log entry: 2250 g
